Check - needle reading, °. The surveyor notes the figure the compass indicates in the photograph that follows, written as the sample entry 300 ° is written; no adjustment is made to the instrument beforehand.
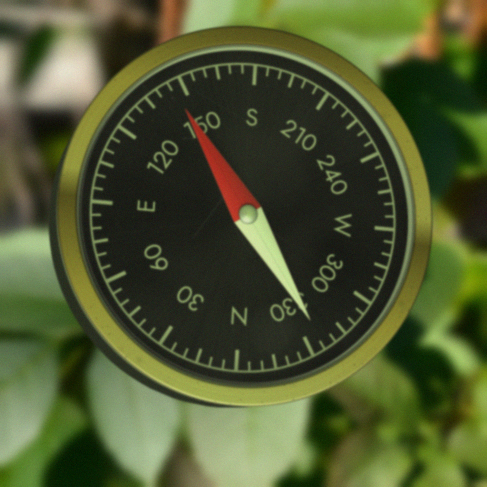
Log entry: 145 °
